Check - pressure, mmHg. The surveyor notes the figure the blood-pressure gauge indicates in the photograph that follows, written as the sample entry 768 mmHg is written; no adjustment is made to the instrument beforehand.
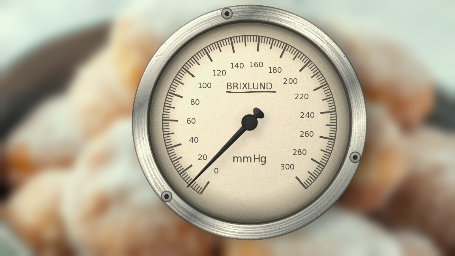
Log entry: 10 mmHg
